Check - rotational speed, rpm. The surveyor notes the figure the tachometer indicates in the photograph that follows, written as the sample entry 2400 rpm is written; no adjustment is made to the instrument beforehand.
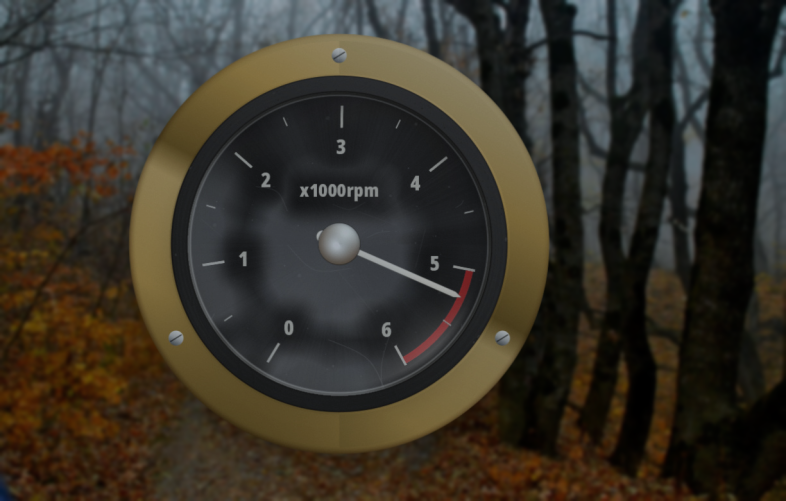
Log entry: 5250 rpm
